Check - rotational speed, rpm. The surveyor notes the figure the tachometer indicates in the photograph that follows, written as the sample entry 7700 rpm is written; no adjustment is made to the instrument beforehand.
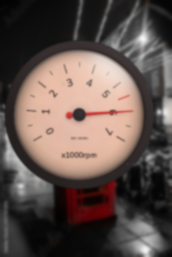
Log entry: 6000 rpm
